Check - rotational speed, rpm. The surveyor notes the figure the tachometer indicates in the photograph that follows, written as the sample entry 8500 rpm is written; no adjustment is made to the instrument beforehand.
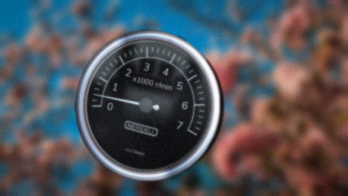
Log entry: 400 rpm
